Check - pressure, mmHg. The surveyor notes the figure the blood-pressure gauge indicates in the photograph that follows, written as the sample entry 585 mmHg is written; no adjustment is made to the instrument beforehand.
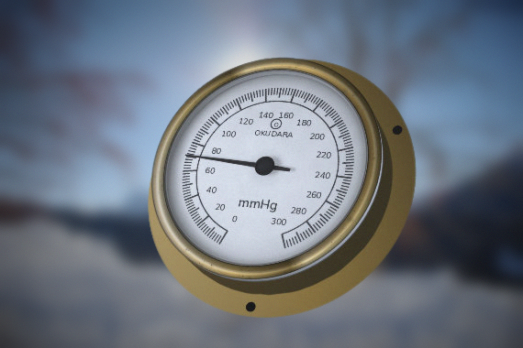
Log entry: 70 mmHg
